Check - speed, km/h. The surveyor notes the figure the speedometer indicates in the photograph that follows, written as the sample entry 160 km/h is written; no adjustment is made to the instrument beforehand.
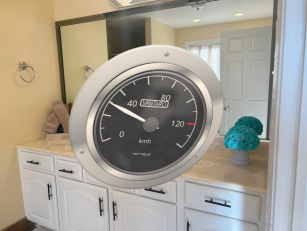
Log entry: 30 km/h
